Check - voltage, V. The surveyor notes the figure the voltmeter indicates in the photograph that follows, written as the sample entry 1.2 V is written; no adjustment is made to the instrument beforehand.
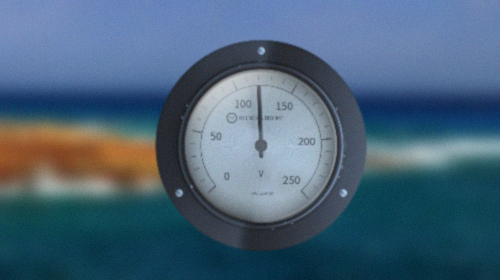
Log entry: 120 V
